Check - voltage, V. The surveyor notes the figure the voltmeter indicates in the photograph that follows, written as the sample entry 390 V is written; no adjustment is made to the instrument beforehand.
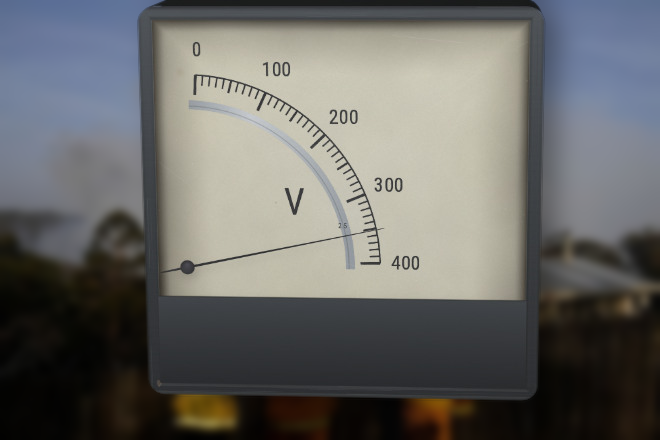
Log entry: 350 V
